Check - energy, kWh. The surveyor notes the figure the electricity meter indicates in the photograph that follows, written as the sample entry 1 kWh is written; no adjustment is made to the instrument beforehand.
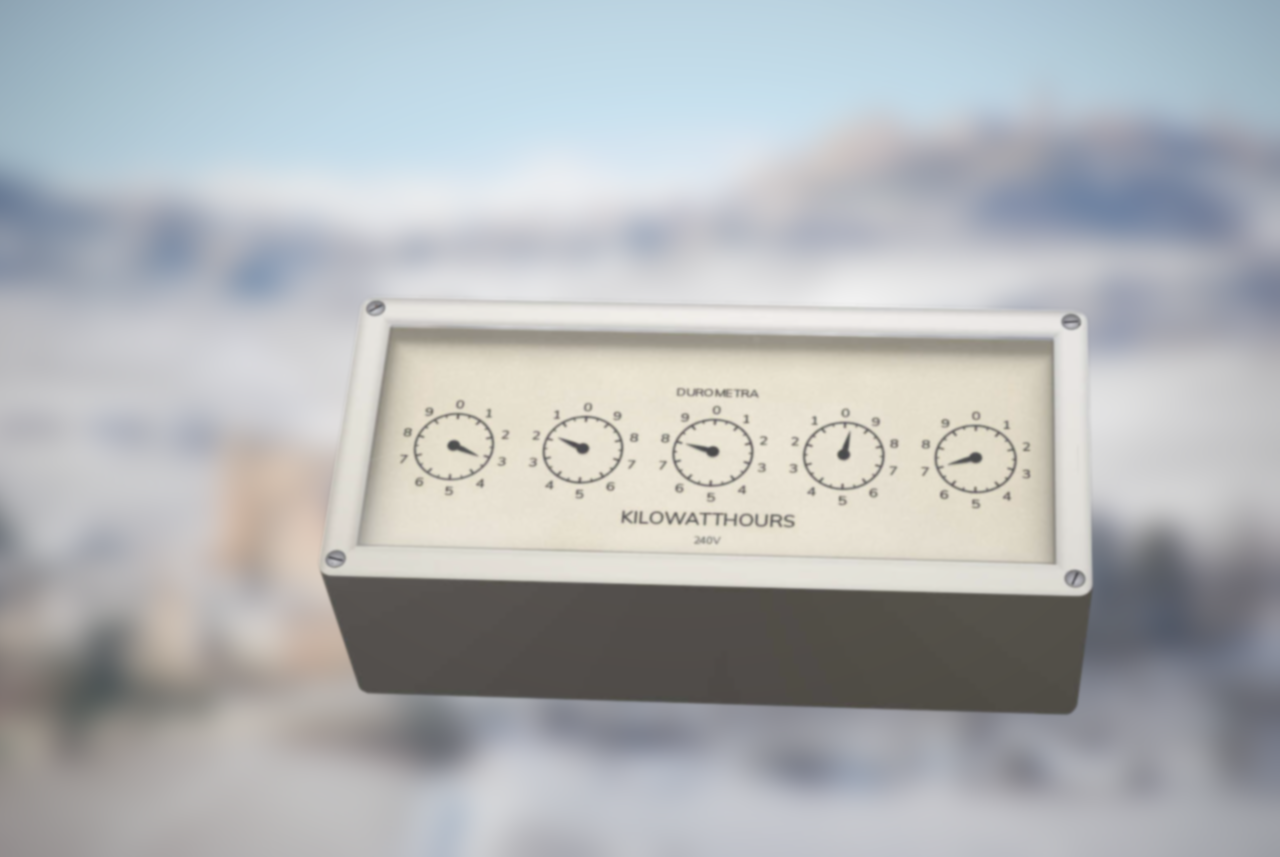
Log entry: 31797 kWh
